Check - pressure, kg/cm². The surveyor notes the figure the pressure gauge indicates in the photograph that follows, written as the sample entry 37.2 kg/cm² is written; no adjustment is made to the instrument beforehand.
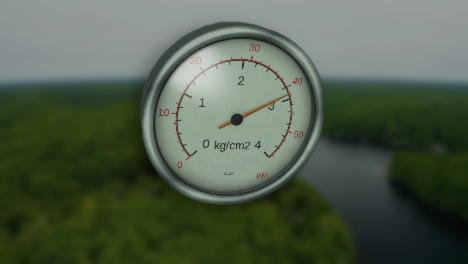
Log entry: 2.9 kg/cm²
